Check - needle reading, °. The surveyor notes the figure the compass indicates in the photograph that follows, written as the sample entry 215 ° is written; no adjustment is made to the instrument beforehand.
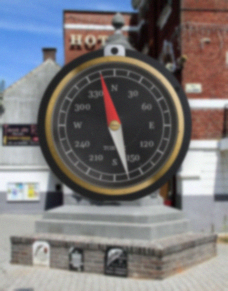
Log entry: 345 °
